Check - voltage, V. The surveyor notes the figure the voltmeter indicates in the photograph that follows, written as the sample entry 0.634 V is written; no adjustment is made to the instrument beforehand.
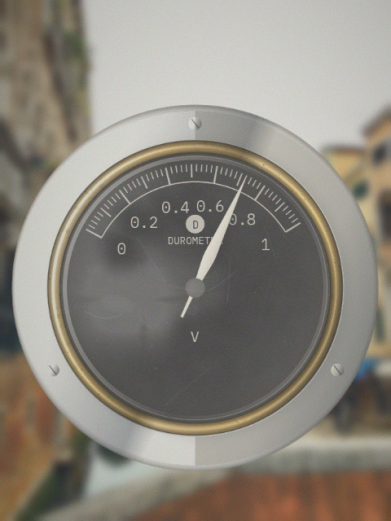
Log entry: 0.72 V
